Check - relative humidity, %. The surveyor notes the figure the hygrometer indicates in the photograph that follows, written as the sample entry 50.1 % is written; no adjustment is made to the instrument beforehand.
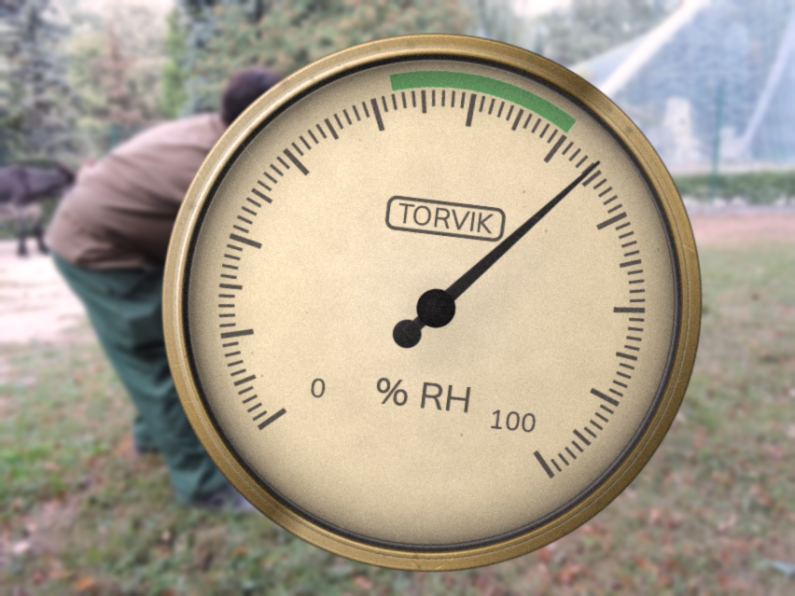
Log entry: 64 %
